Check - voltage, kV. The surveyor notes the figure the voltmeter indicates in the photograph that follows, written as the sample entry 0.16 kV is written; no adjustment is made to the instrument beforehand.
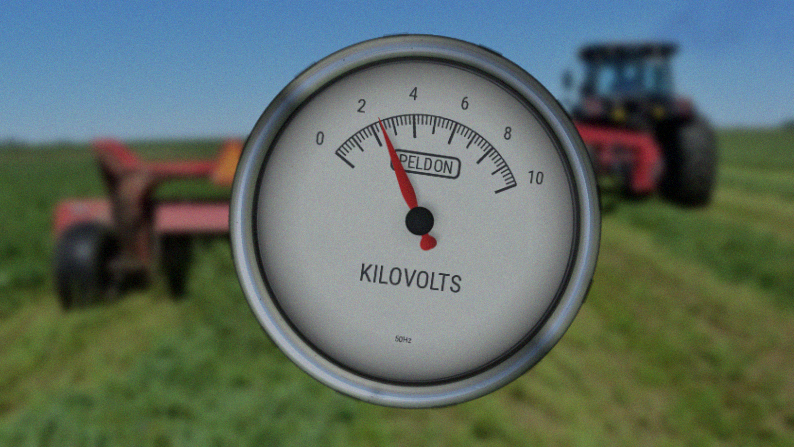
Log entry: 2.4 kV
